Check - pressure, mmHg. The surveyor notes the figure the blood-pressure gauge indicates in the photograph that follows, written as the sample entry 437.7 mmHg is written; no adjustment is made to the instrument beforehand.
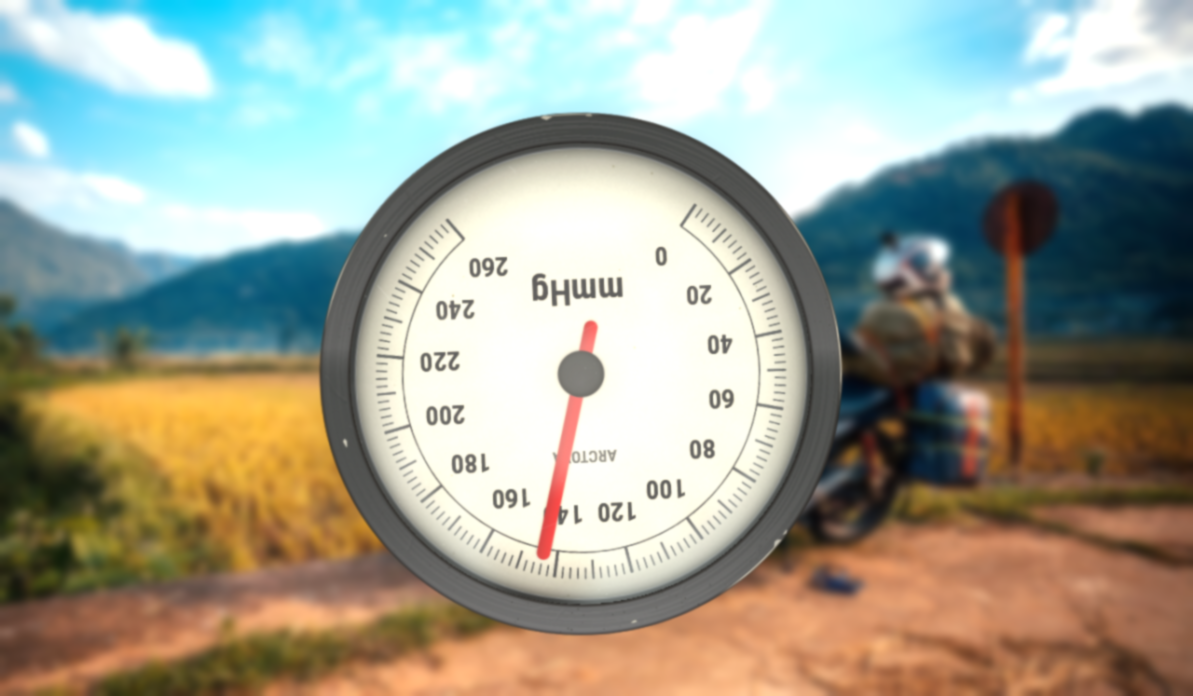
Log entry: 144 mmHg
